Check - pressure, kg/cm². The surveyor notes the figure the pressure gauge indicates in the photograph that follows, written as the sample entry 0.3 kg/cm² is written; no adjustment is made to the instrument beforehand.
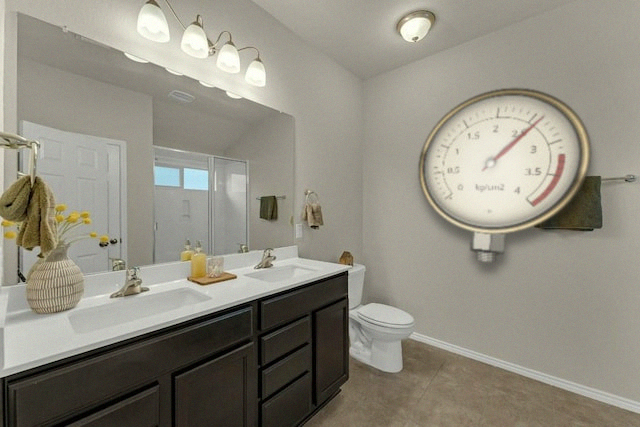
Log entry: 2.6 kg/cm²
